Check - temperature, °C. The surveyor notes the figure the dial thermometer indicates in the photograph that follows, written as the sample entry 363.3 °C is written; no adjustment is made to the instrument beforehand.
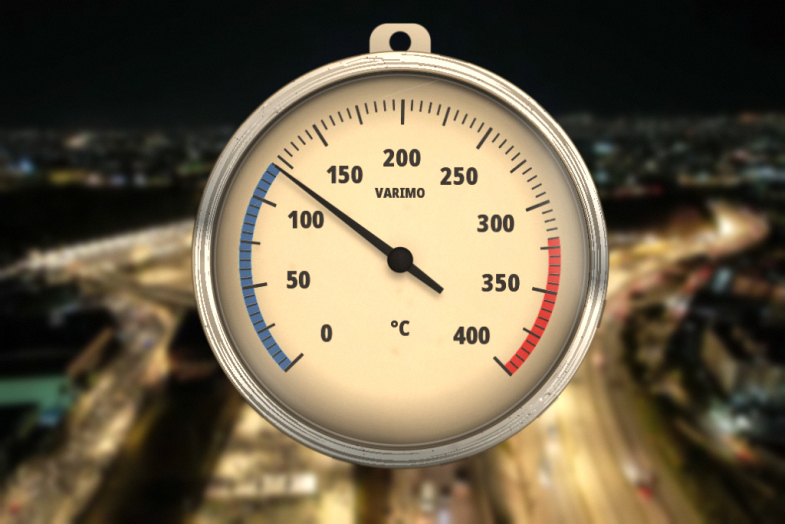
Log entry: 120 °C
